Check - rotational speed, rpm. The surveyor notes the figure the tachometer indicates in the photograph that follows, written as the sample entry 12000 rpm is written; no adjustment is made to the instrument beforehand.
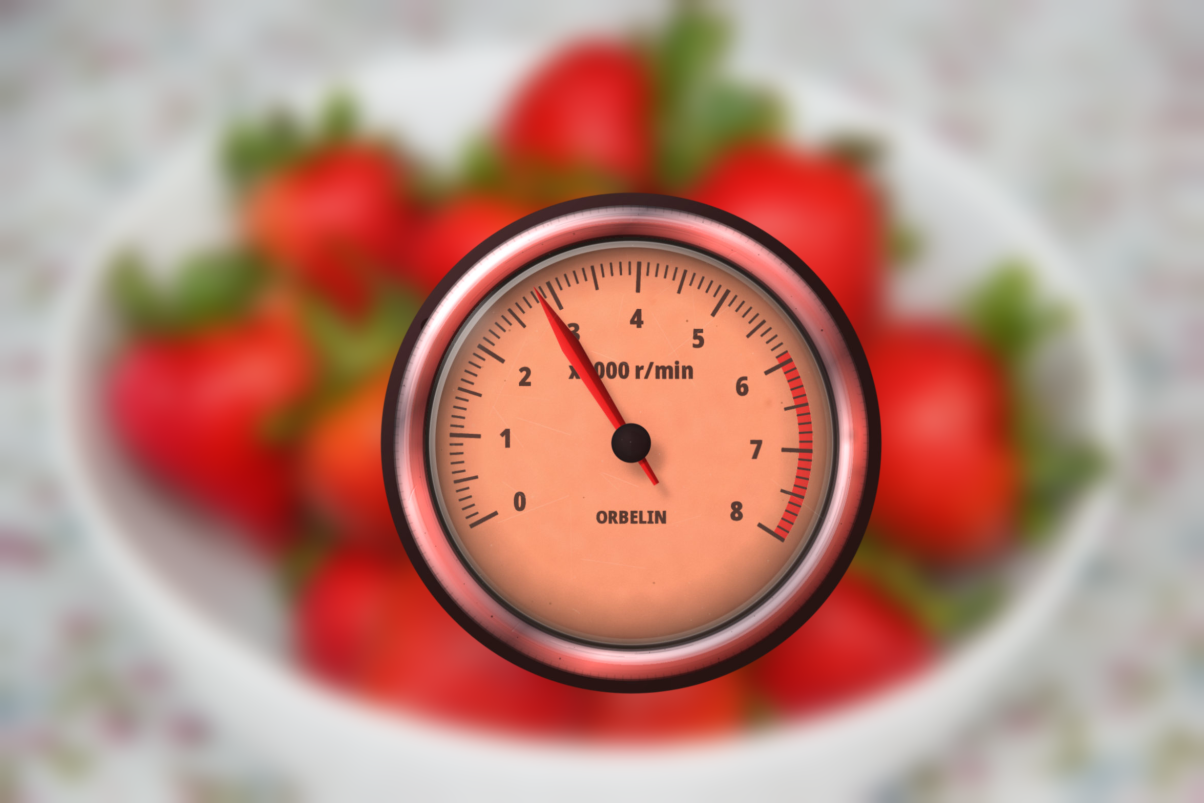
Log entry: 2850 rpm
